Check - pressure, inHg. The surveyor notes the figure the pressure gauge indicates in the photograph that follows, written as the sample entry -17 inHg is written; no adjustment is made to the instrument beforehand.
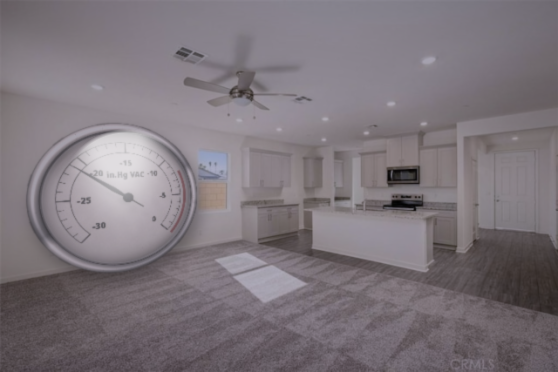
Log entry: -21 inHg
